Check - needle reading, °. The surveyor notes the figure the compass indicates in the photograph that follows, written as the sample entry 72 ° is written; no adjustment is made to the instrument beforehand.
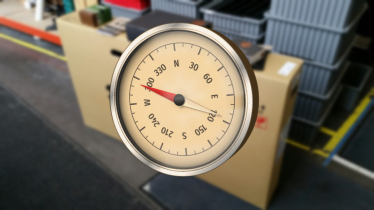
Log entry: 295 °
